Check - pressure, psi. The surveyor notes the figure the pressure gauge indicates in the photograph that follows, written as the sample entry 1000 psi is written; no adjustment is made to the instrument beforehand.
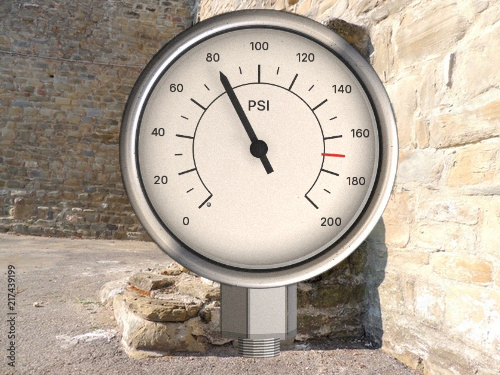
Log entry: 80 psi
